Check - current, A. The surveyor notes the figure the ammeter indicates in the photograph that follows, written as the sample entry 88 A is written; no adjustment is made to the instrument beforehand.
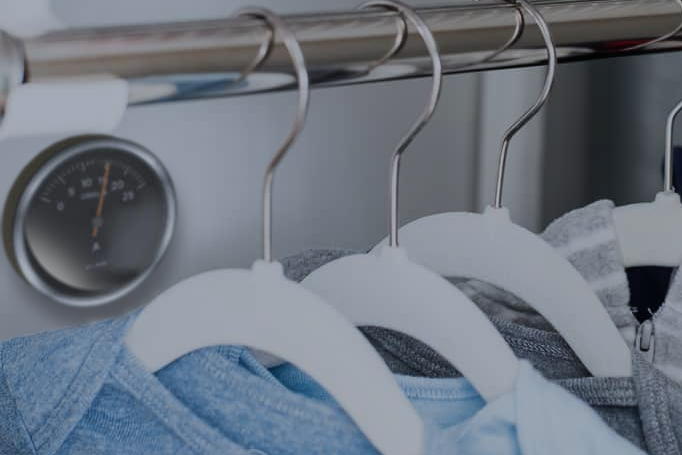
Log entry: 15 A
